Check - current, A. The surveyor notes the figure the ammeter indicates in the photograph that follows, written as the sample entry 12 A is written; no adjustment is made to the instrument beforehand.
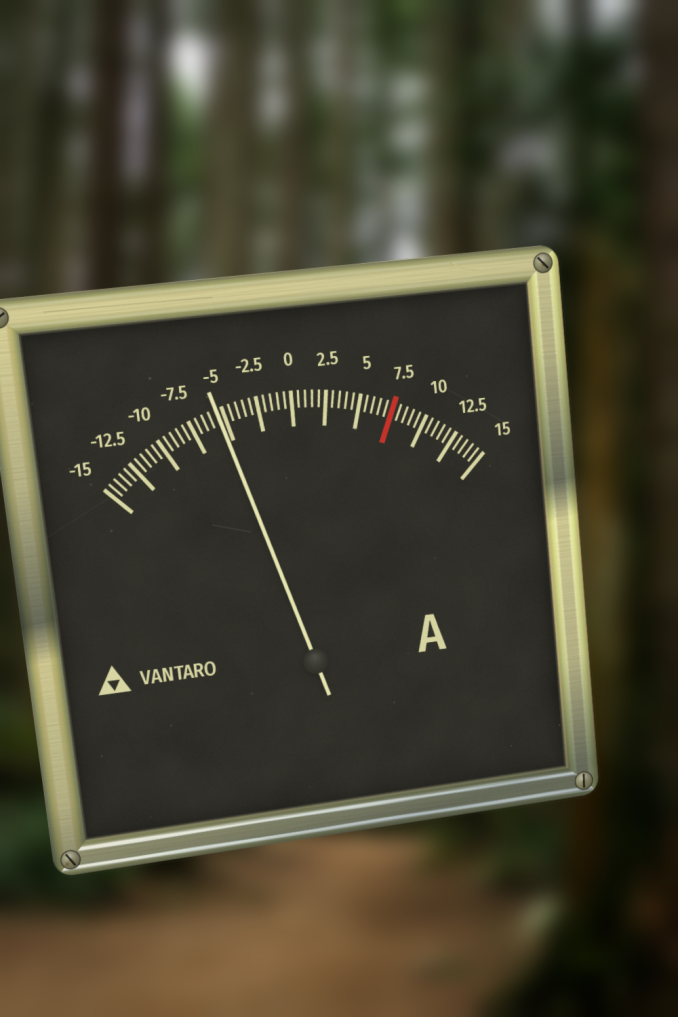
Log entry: -5.5 A
